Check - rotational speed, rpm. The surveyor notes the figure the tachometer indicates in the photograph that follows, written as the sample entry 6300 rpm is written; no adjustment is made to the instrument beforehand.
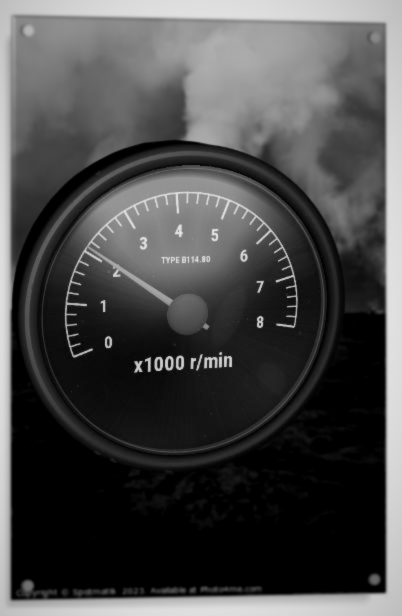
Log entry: 2100 rpm
